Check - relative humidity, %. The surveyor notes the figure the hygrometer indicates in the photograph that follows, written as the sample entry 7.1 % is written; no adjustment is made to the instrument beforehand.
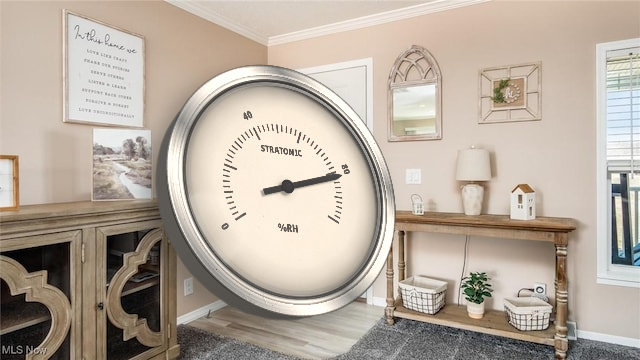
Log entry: 82 %
